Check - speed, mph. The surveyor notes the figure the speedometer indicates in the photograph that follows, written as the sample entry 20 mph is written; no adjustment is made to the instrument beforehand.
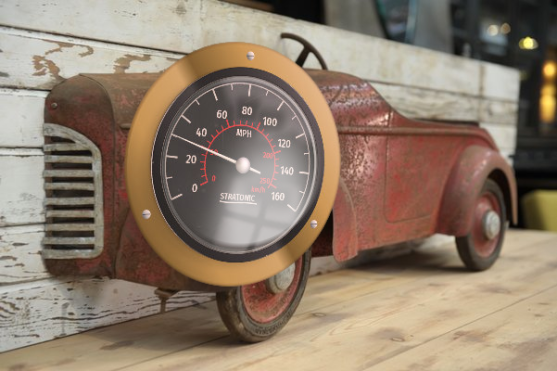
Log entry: 30 mph
